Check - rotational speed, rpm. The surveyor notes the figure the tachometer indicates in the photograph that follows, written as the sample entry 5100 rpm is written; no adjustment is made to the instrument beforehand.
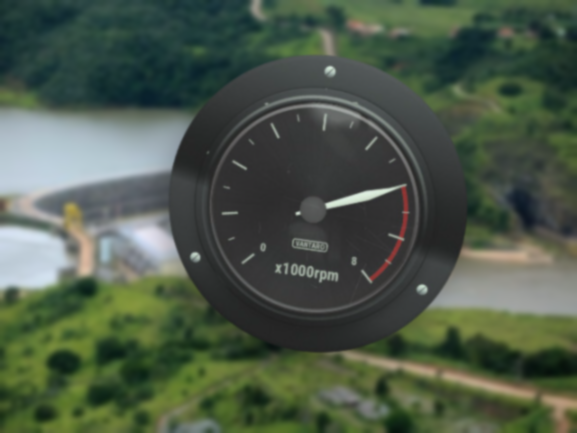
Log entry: 6000 rpm
